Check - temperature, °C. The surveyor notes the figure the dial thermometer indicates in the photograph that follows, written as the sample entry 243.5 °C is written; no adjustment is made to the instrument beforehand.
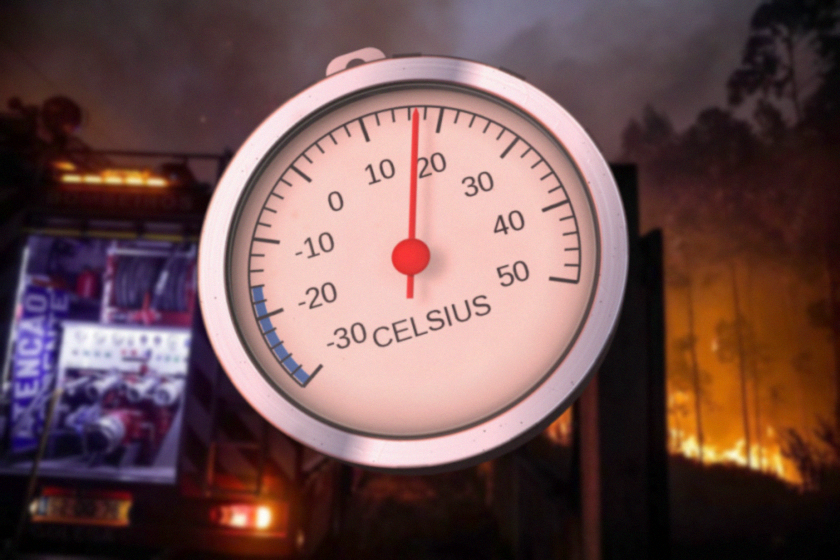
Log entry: 17 °C
